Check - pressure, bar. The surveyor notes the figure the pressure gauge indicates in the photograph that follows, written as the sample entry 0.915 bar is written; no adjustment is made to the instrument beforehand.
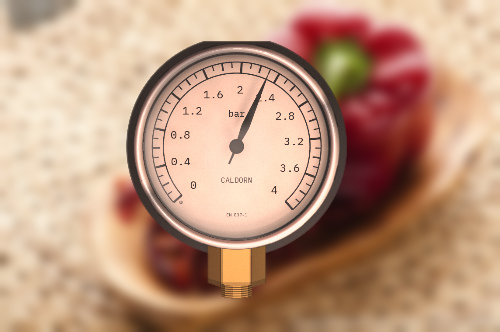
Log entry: 2.3 bar
